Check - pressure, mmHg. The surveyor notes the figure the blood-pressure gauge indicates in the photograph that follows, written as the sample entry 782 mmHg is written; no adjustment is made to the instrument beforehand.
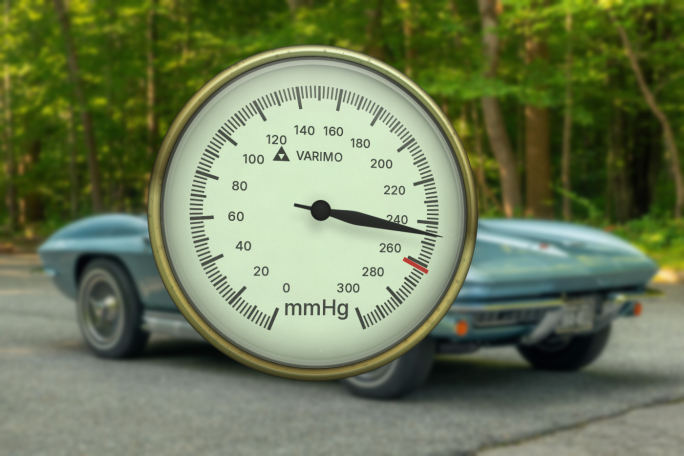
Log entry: 246 mmHg
